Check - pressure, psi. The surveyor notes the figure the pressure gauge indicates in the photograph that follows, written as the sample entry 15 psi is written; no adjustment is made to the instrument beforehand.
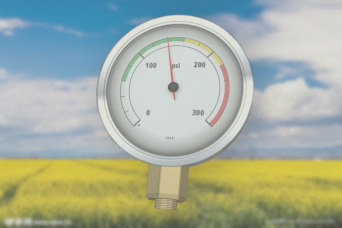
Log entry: 140 psi
